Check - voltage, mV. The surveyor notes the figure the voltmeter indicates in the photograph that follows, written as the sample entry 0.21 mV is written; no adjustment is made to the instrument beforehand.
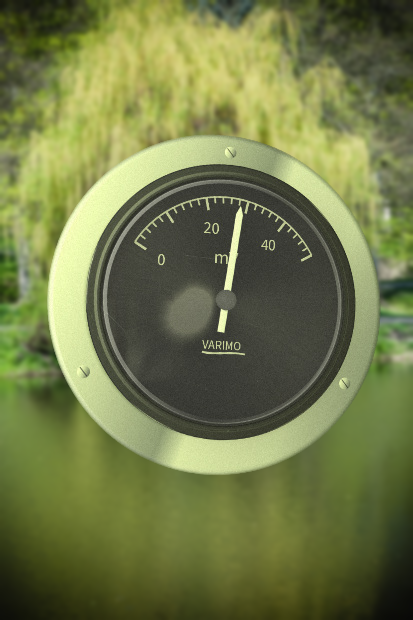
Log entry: 28 mV
